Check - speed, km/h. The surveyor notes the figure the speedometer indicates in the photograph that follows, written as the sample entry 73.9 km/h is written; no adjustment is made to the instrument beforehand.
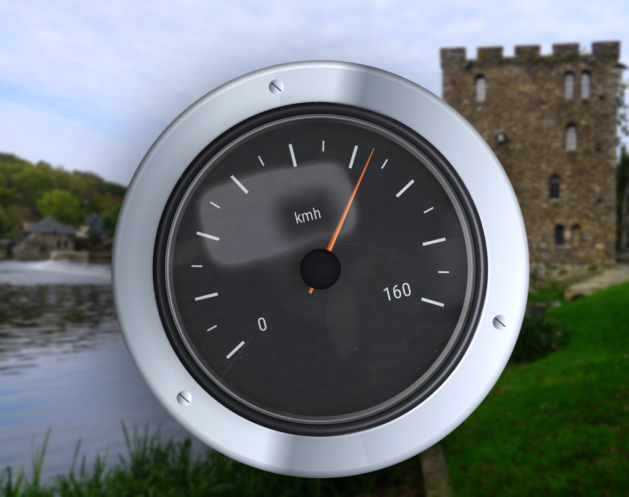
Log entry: 105 km/h
